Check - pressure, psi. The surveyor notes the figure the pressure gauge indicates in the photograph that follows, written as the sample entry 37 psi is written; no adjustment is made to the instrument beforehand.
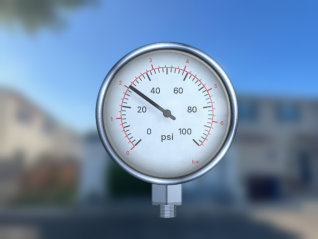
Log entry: 30 psi
